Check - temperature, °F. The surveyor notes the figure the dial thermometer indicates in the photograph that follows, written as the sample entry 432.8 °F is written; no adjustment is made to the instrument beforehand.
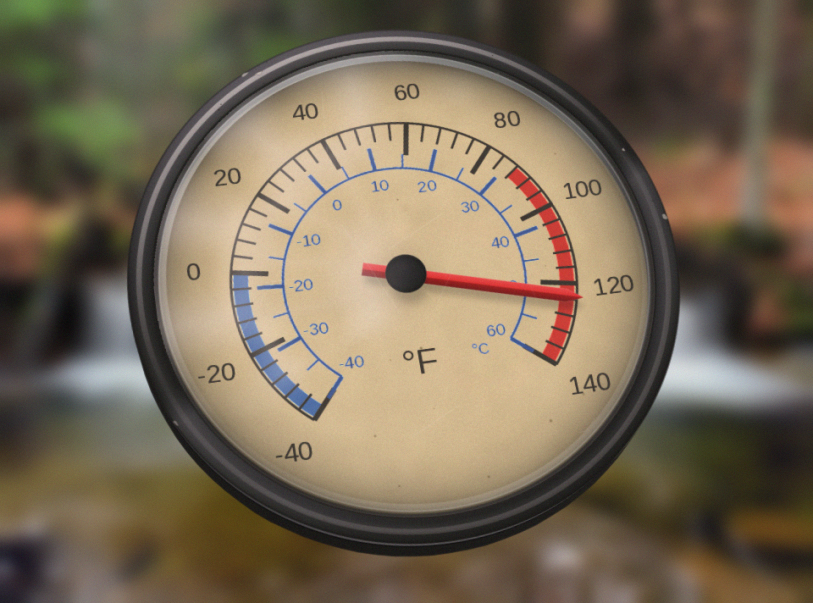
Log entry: 124 °F
